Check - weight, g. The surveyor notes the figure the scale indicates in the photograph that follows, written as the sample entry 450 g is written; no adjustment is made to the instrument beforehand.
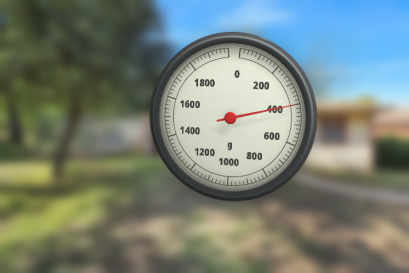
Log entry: 400 g
